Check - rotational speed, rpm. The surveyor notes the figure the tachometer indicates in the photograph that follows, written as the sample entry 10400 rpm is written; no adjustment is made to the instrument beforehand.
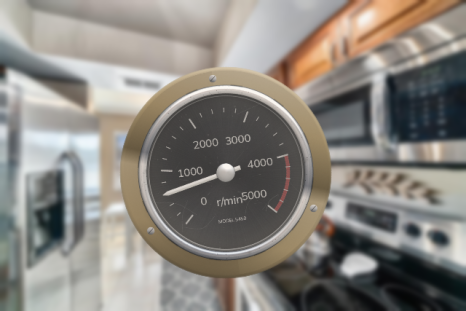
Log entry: 600 rpm
